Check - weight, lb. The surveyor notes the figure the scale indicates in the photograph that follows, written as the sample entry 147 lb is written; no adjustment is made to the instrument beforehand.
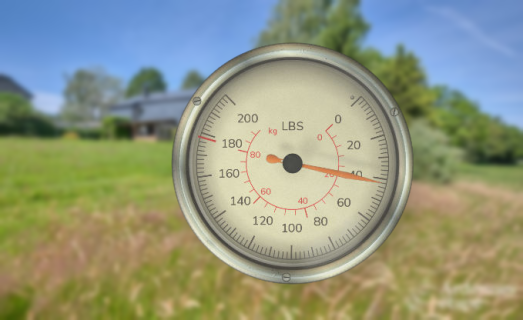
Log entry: 42 lb
